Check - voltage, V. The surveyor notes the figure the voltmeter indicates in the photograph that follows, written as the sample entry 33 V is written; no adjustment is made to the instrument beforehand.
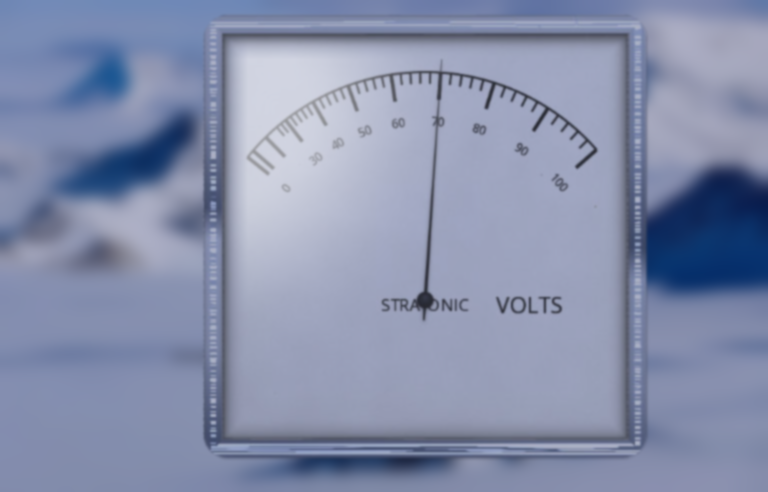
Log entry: 70 V
